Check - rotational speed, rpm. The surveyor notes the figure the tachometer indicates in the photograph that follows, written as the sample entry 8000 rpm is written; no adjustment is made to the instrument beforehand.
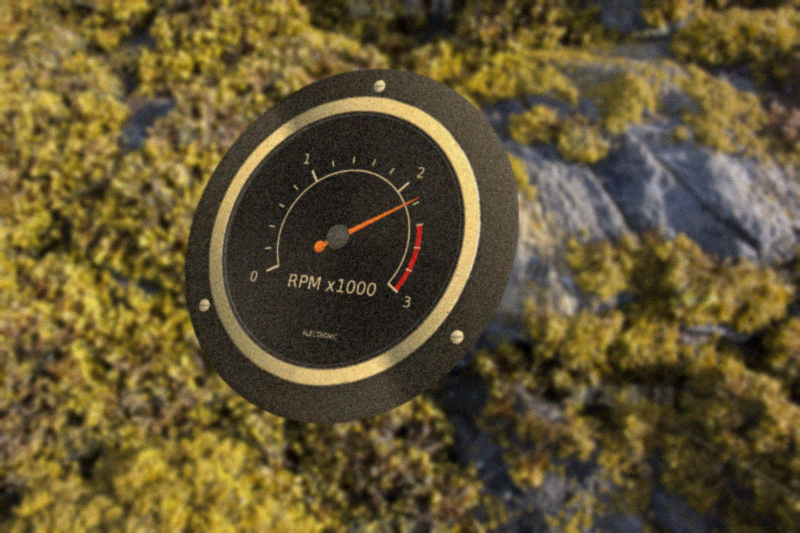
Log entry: 2200 rpm
